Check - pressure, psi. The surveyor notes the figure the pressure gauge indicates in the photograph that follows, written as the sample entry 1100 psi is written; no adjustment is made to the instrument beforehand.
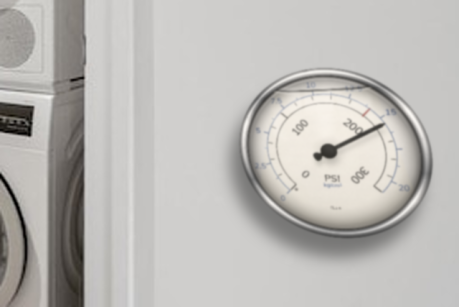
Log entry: 220 psi
